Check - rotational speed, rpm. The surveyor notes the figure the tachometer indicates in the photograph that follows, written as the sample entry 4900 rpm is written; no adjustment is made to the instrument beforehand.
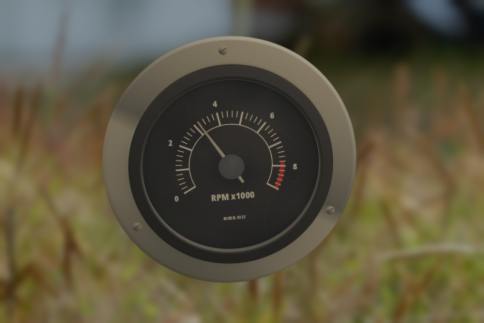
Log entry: 3200 rpm
